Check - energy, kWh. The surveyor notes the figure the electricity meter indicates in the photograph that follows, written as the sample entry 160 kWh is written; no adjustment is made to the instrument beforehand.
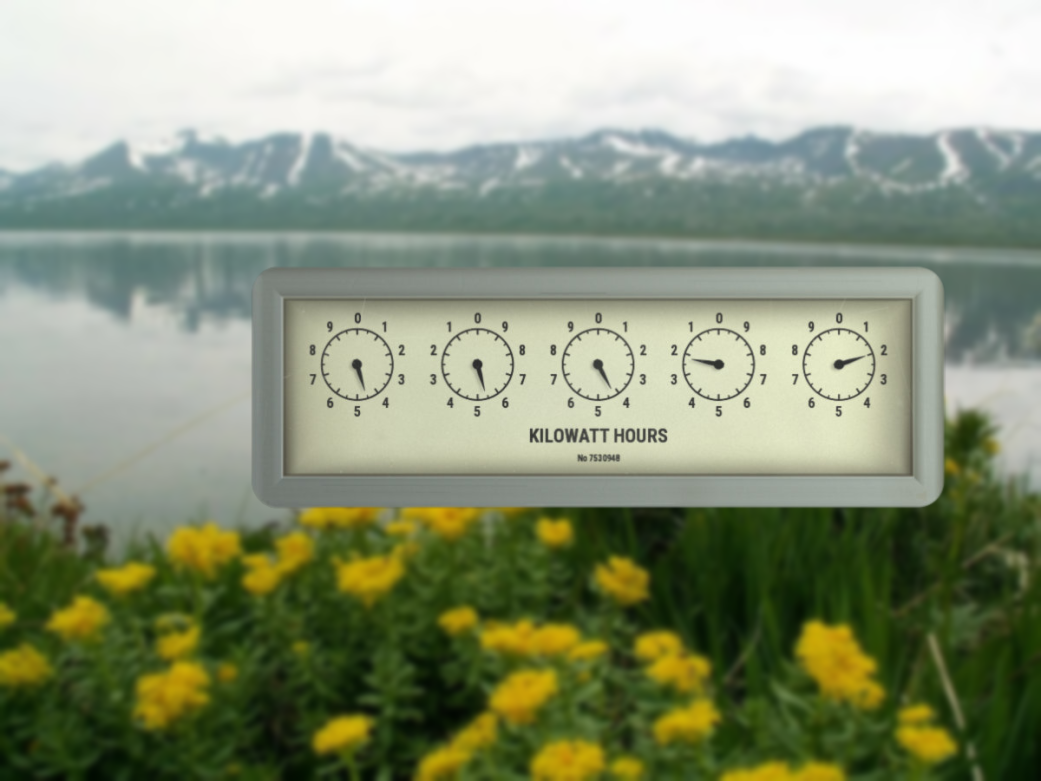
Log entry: 45422 kWh
